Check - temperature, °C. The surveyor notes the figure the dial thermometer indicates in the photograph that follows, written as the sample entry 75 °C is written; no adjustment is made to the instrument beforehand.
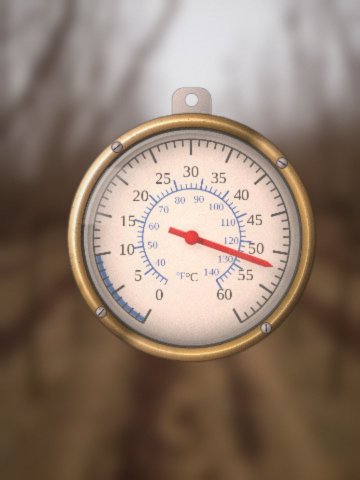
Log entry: 52 °C
